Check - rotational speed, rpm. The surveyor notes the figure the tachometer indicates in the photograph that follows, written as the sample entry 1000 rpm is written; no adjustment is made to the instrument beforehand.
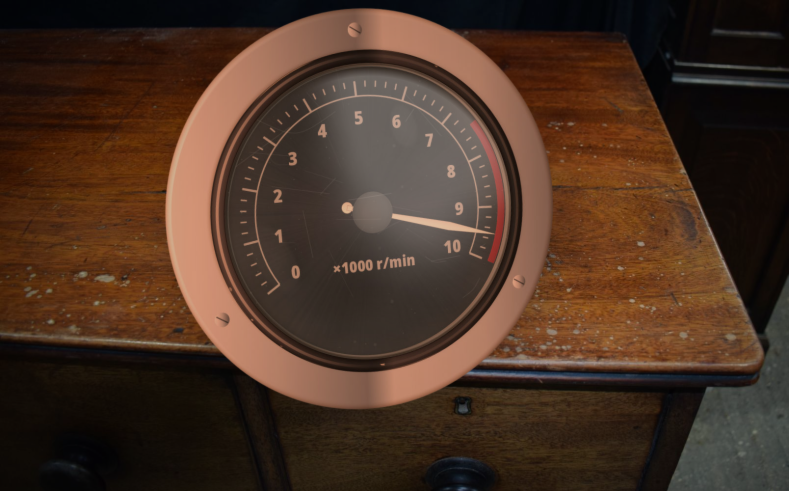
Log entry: 9500 rpm
